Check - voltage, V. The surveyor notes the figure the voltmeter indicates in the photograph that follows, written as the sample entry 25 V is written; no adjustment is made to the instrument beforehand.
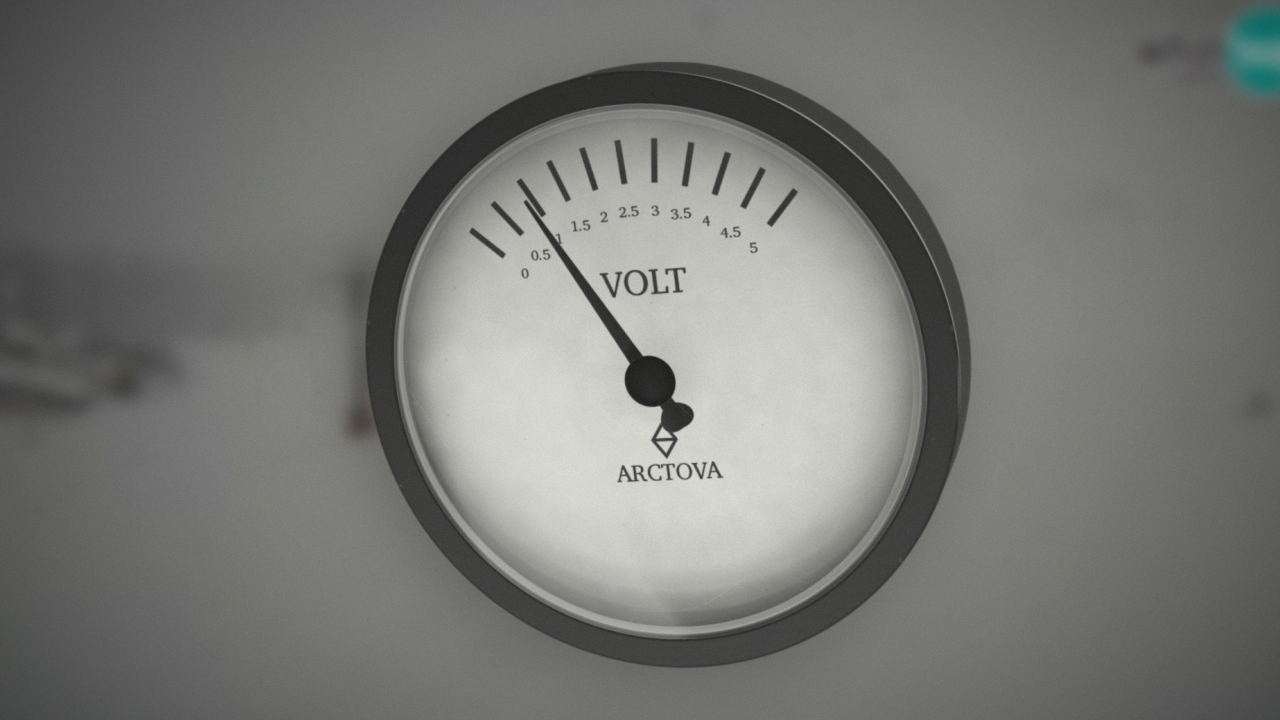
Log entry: 1 V
